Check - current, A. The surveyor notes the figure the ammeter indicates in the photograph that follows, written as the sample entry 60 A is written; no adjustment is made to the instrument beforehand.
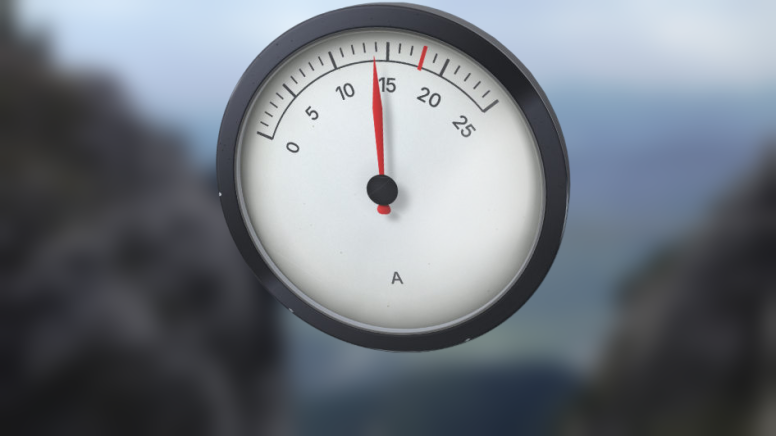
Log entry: 14 A
